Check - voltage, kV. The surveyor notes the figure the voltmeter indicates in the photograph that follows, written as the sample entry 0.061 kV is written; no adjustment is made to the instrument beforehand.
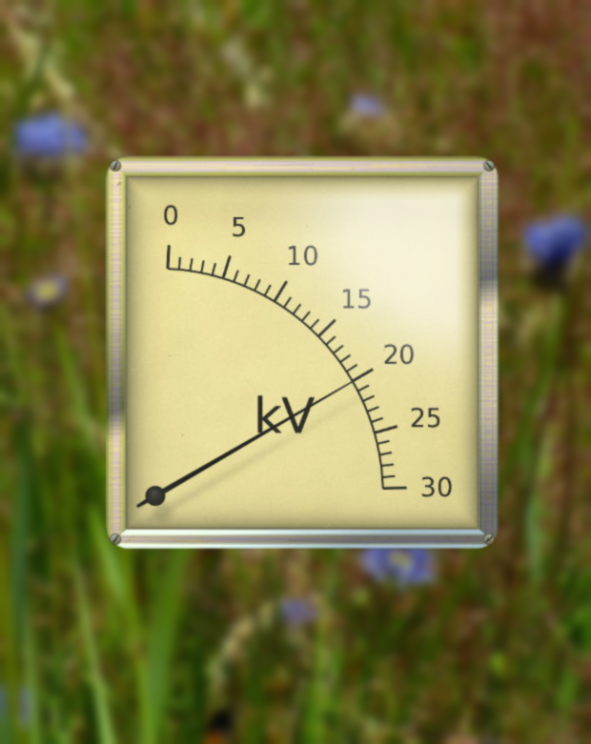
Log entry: 20 kV
